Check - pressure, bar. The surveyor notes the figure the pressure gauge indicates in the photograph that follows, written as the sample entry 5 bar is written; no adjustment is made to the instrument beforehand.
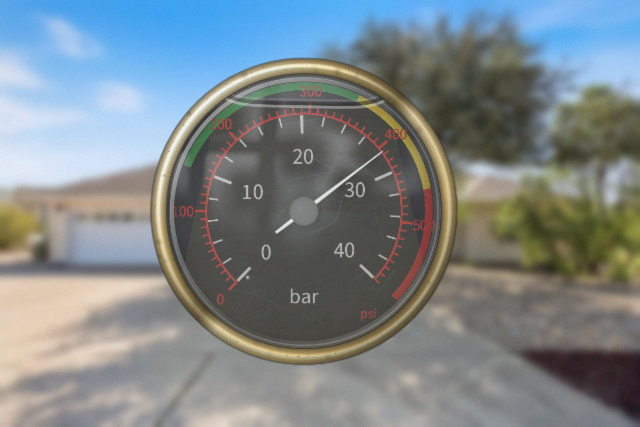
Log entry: 28 bar
